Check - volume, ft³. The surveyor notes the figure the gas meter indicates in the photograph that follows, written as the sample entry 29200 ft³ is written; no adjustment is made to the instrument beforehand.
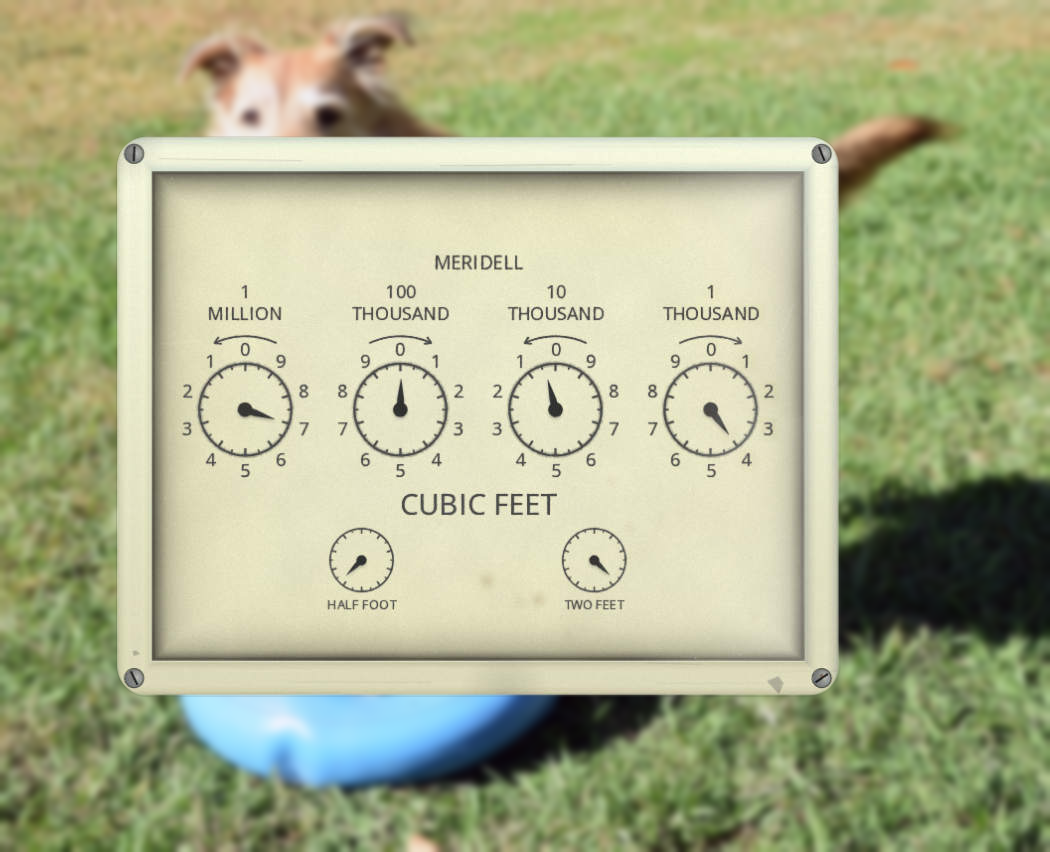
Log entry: 700400 ft³
